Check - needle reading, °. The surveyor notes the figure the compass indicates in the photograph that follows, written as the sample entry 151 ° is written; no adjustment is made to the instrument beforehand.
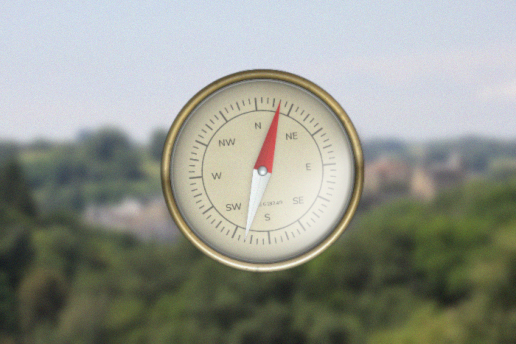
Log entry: 20 °
